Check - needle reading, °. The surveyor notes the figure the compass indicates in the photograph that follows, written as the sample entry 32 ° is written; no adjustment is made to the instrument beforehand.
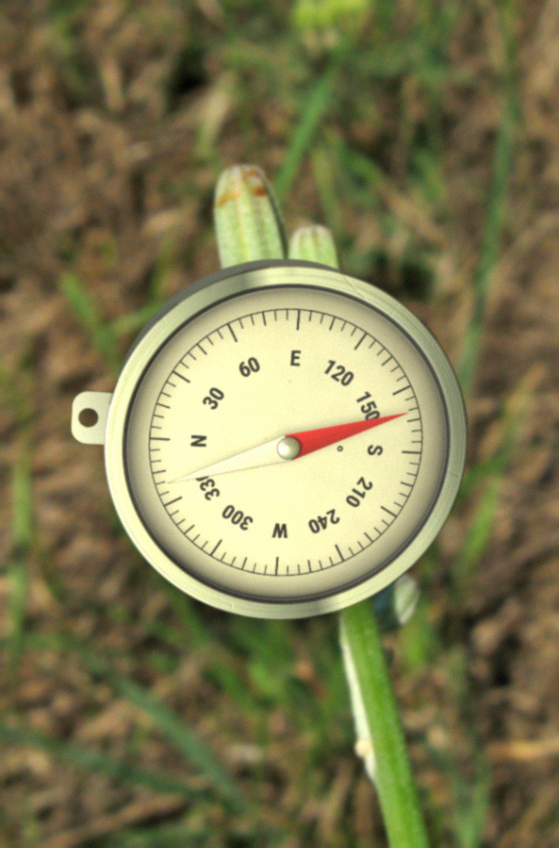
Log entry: 160 °
